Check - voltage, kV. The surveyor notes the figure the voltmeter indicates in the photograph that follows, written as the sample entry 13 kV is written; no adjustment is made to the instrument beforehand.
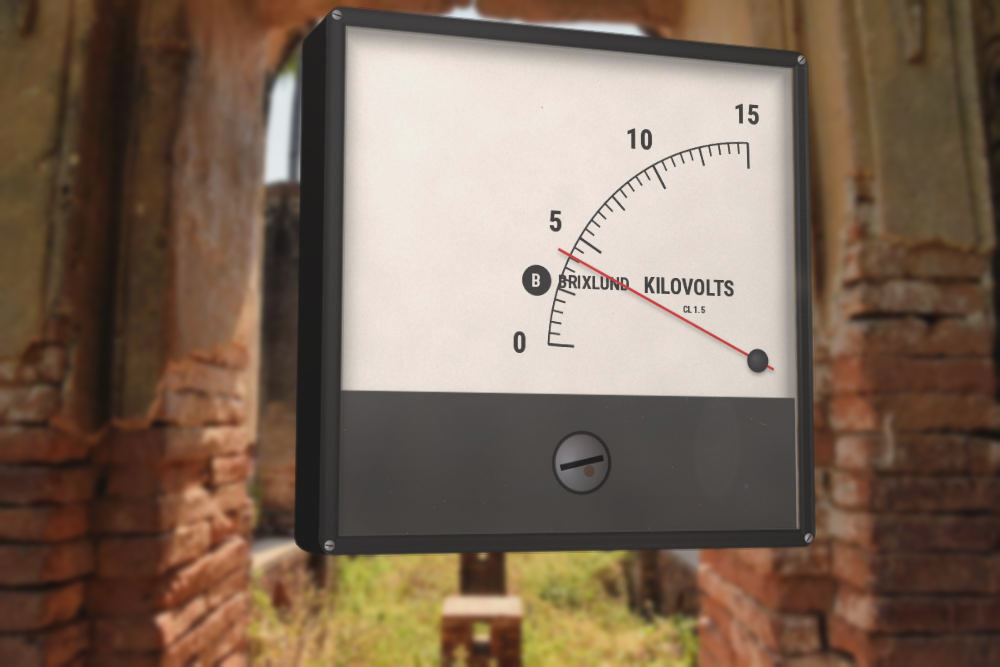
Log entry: 4 kV
